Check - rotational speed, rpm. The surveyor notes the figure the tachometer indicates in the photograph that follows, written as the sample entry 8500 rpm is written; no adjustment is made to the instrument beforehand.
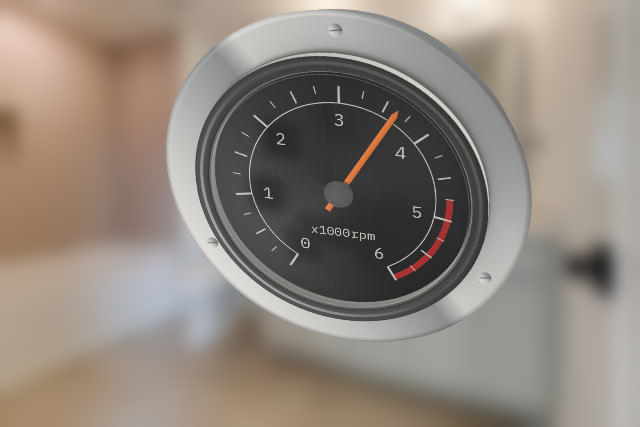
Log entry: 3625 rpm
